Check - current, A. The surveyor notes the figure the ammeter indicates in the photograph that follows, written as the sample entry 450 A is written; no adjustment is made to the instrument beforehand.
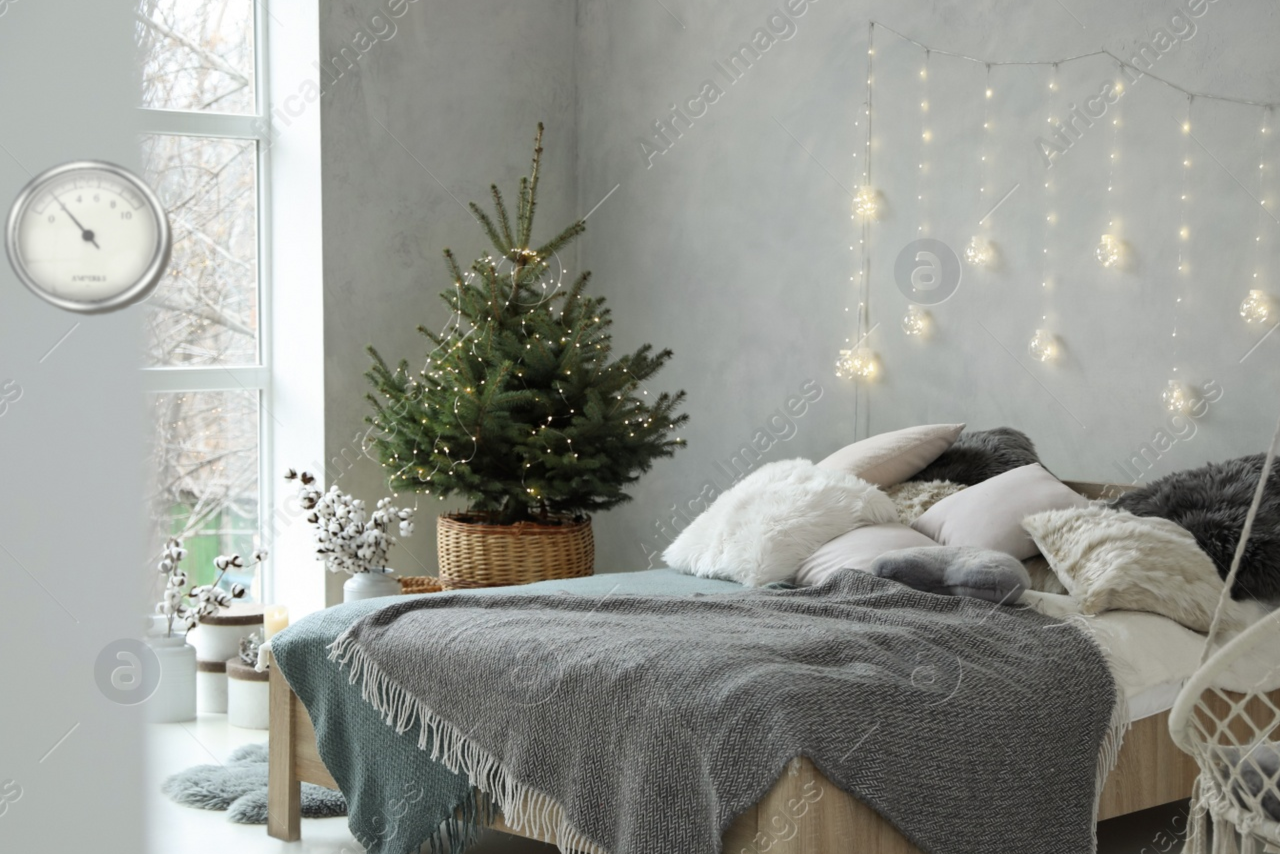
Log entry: 2 A
